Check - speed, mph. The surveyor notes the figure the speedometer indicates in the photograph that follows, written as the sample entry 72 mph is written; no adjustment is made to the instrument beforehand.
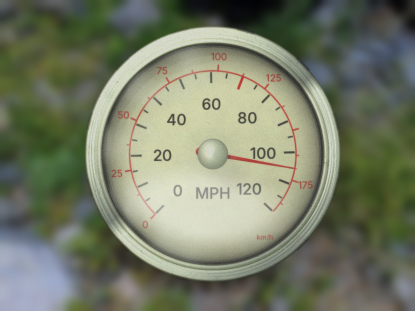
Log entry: 105 mph
